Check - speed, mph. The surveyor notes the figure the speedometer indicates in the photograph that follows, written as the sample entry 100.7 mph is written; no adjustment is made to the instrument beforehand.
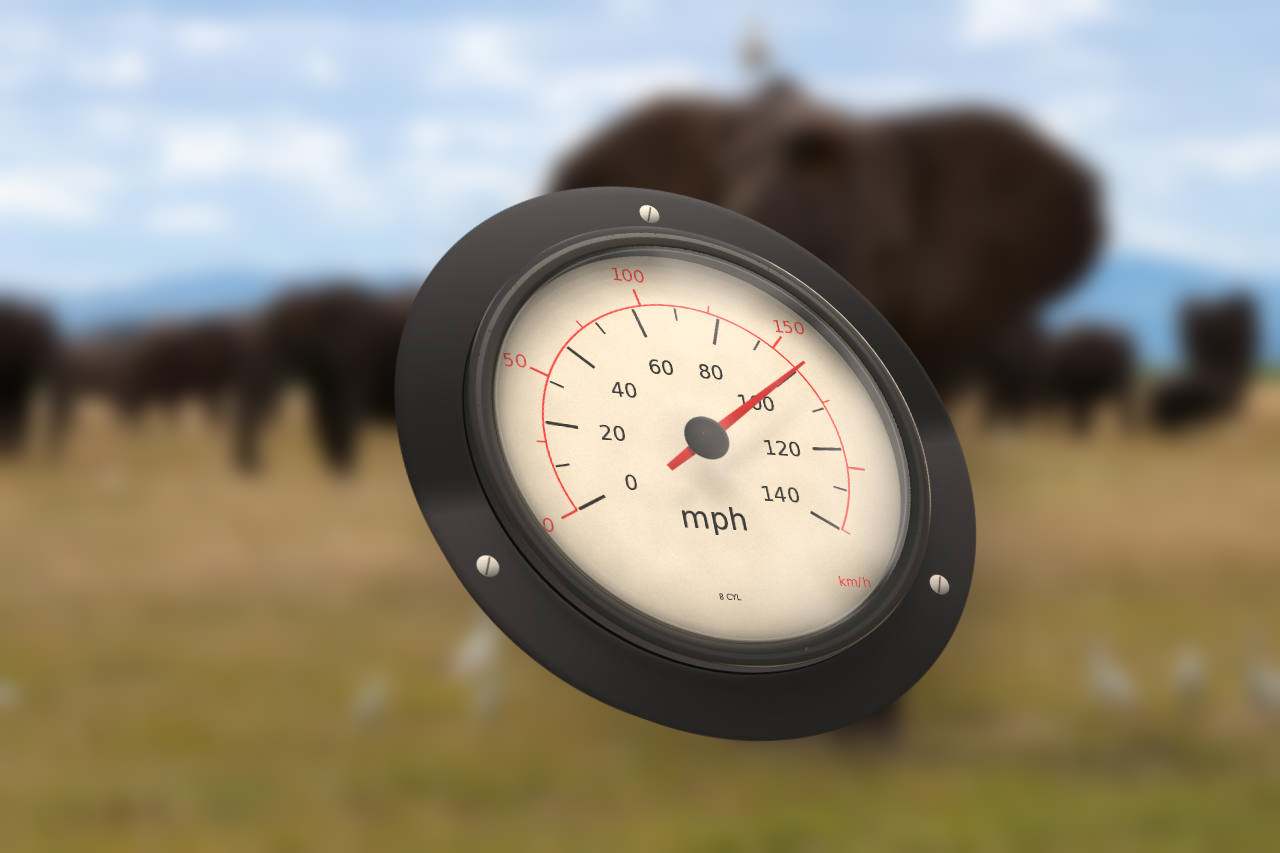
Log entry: 100 mph
